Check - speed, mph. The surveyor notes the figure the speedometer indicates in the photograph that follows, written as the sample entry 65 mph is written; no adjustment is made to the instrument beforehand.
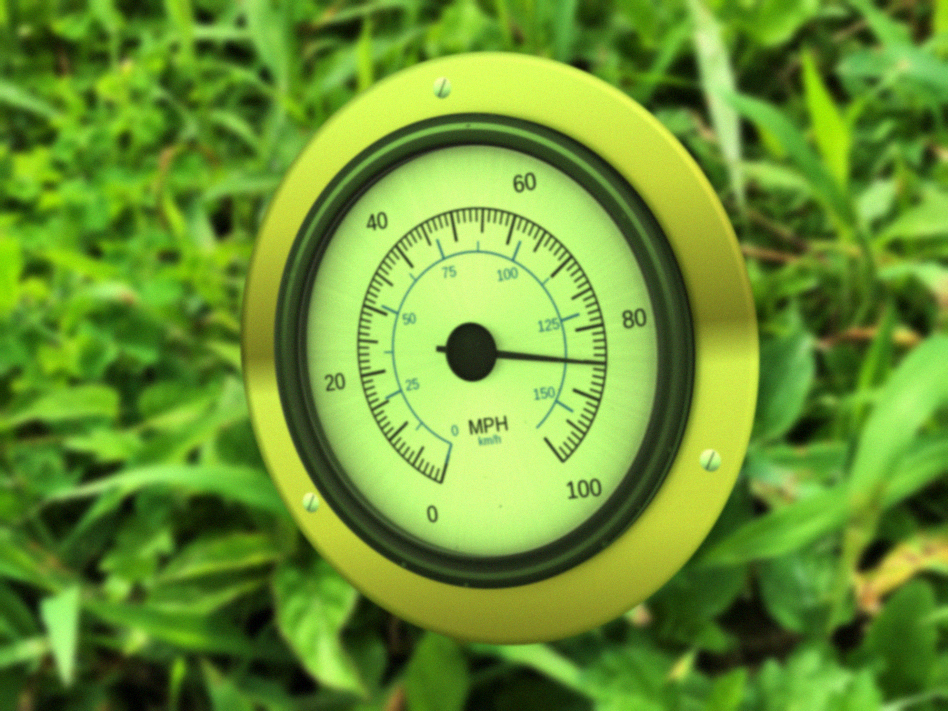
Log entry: 85 mph
